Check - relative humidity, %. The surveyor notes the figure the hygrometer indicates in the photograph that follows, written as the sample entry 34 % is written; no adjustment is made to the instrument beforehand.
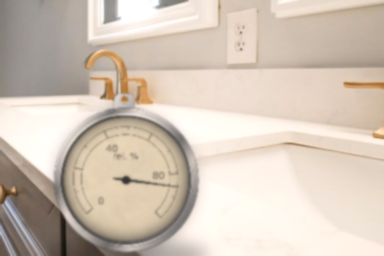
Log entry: 85 %
